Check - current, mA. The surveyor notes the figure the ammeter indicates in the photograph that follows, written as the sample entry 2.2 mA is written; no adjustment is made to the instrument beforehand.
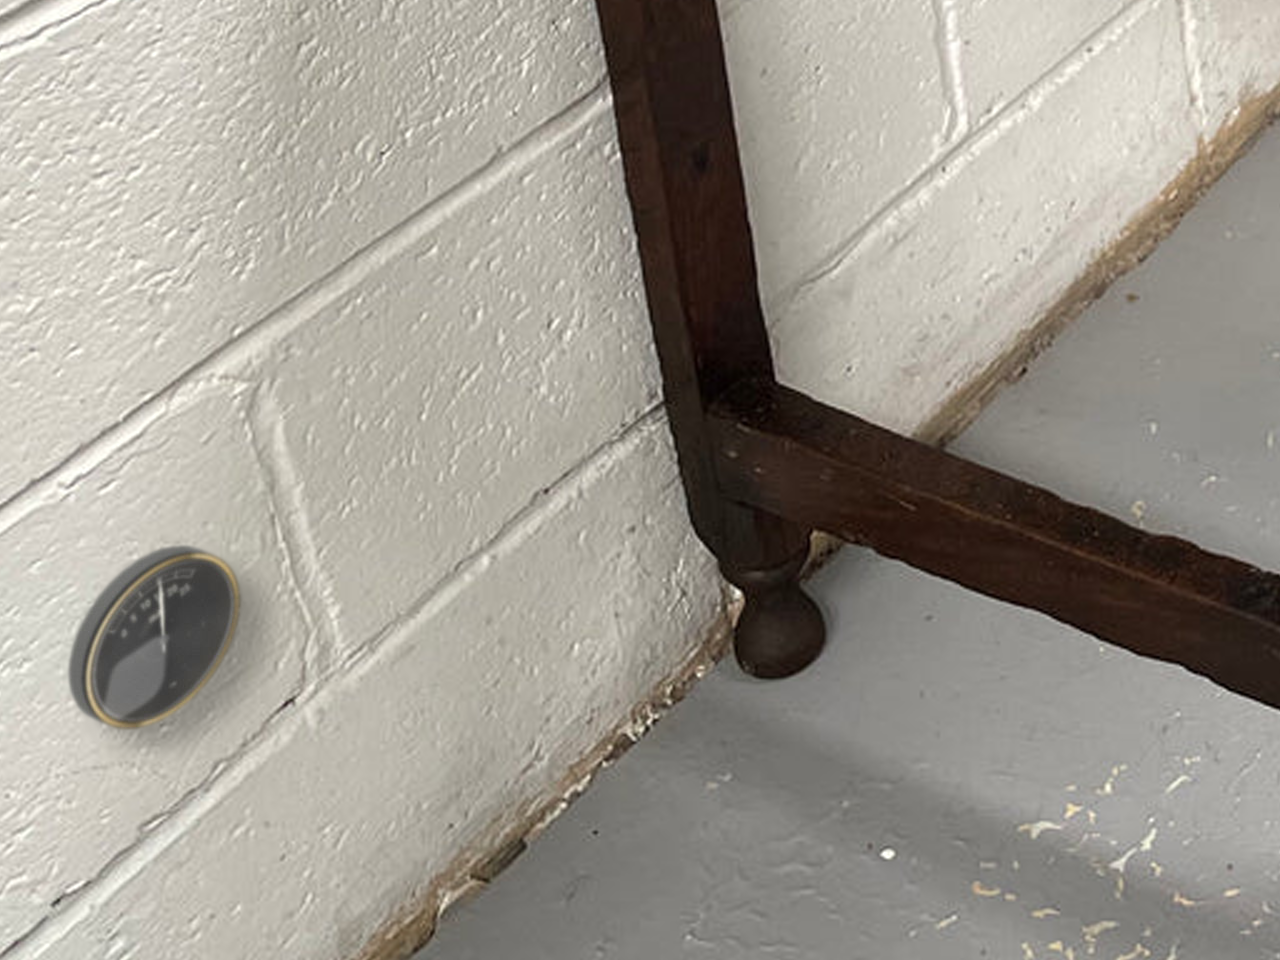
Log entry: 15 mA
